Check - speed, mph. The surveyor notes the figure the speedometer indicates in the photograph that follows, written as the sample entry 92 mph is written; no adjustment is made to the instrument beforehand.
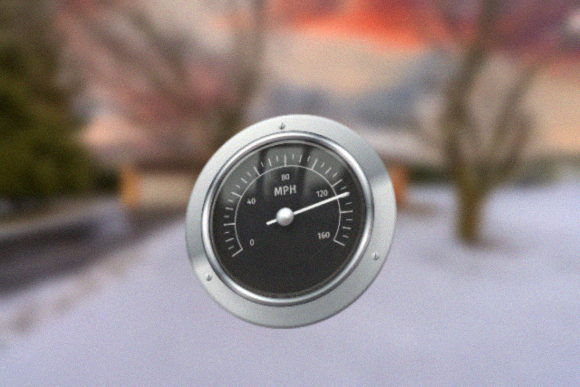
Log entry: 130 mph
